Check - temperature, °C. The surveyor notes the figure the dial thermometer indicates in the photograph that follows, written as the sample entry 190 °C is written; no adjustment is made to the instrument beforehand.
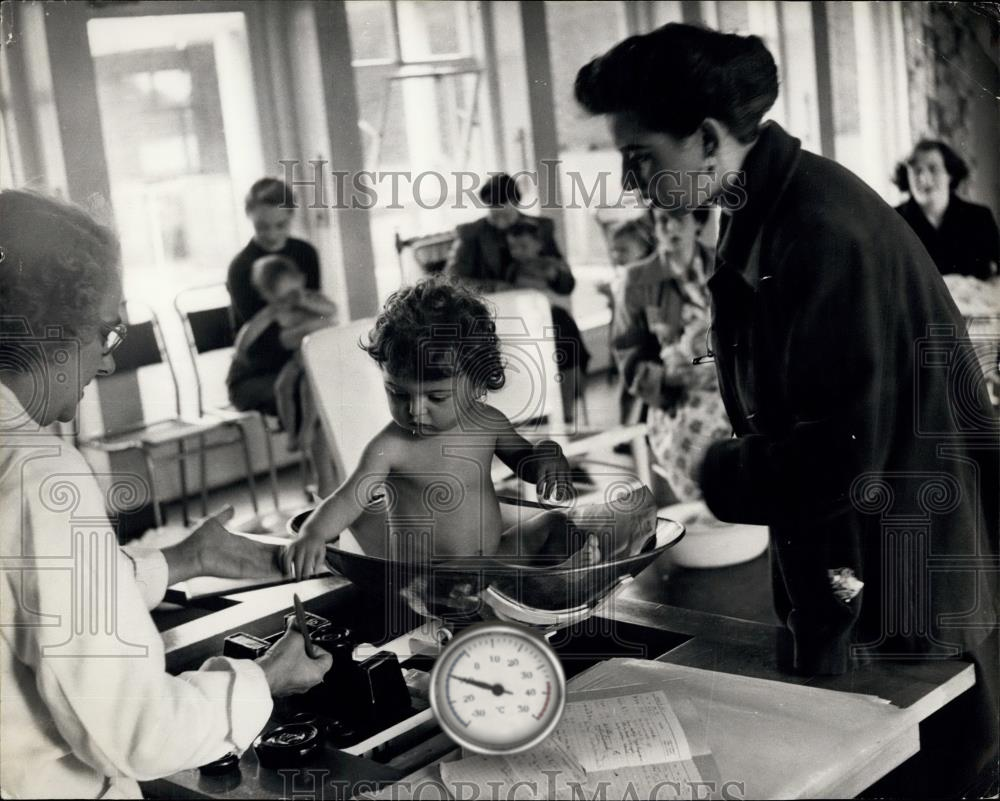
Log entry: -10 °C
